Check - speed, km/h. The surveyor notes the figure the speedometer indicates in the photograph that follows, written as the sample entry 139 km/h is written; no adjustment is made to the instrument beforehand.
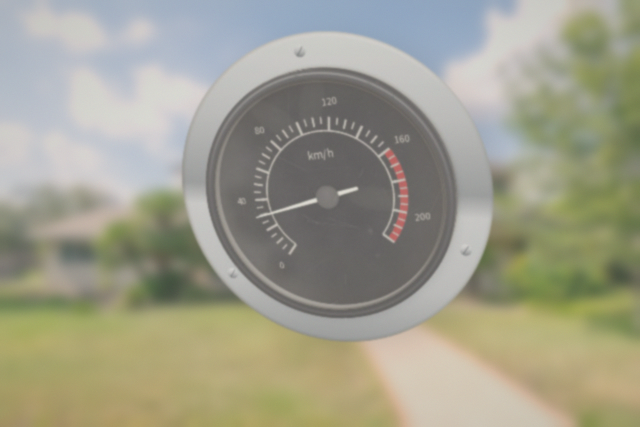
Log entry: 30 km/h
